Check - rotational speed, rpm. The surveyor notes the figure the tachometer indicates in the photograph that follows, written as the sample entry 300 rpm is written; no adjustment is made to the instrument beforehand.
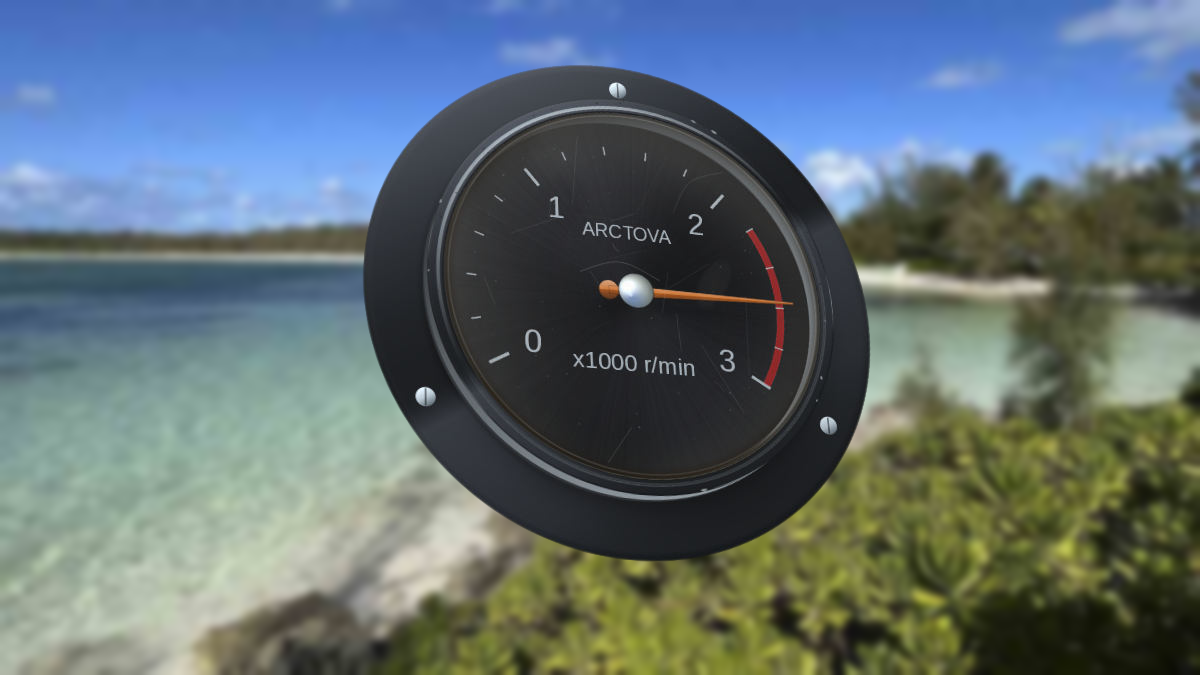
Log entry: 2600 rpm
